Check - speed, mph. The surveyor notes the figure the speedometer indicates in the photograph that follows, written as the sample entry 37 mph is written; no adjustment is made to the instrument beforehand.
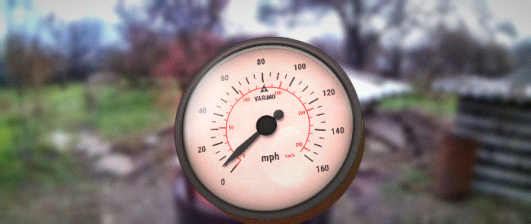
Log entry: 5 mph
